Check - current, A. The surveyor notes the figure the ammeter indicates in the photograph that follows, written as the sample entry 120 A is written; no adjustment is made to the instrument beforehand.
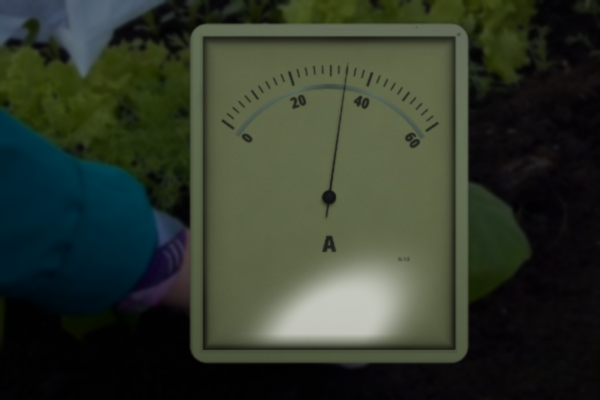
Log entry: 34 A
